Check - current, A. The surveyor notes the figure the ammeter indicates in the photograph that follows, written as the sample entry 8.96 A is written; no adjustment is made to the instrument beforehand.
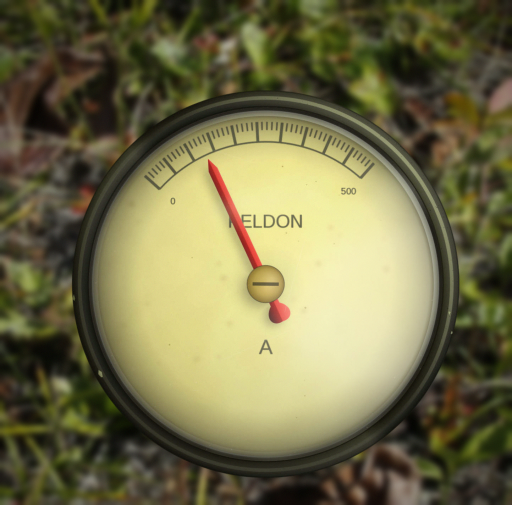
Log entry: 130 A
